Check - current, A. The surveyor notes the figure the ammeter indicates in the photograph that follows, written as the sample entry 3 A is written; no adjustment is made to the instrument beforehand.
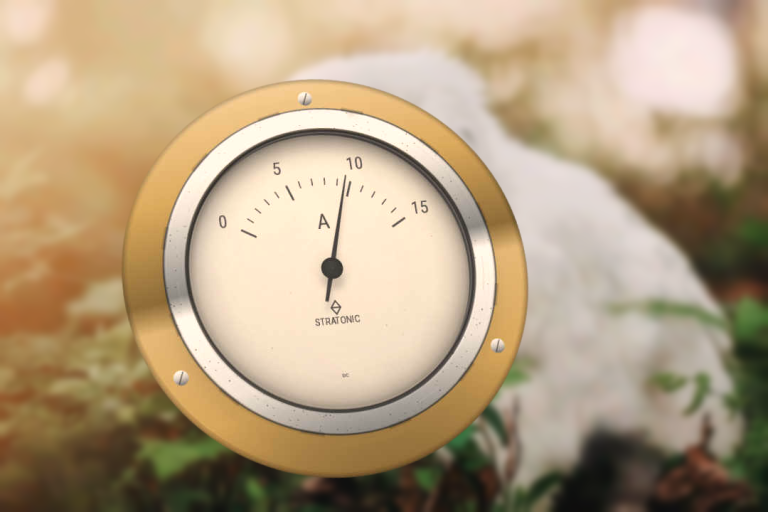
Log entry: 9.5 A
